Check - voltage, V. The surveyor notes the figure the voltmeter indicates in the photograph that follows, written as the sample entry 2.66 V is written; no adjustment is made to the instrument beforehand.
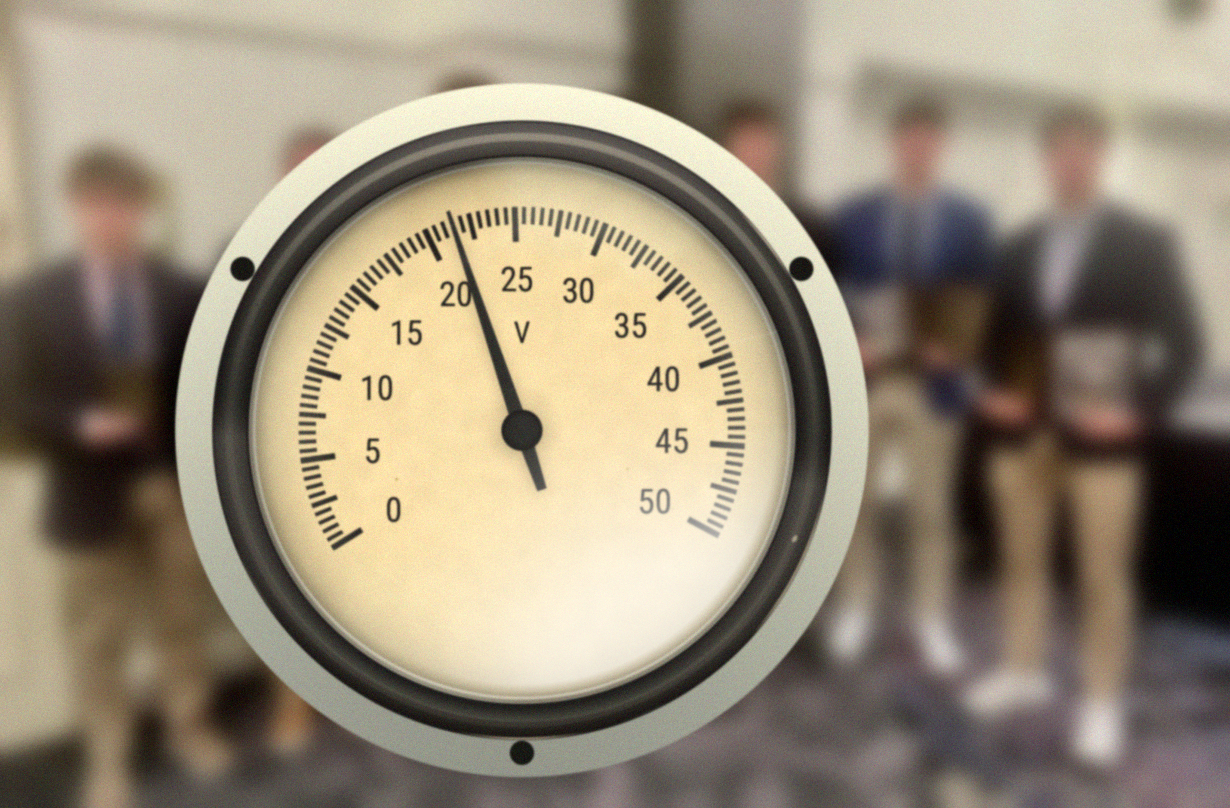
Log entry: 21.5 V
